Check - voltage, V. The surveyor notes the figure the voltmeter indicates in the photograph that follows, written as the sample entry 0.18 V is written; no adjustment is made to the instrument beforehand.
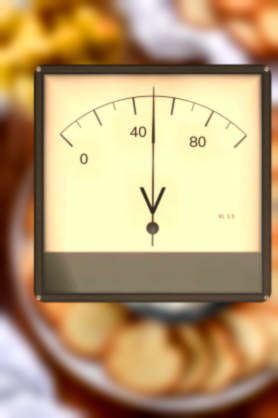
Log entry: 50 V
